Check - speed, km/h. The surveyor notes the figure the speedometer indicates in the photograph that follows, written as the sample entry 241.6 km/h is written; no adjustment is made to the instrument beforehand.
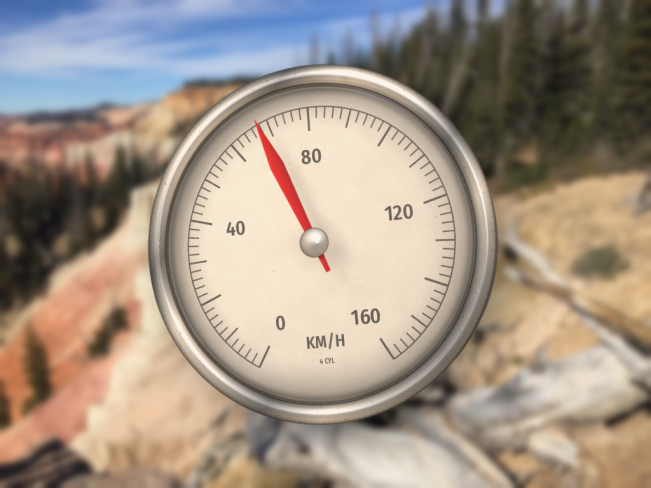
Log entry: 68 km/h
